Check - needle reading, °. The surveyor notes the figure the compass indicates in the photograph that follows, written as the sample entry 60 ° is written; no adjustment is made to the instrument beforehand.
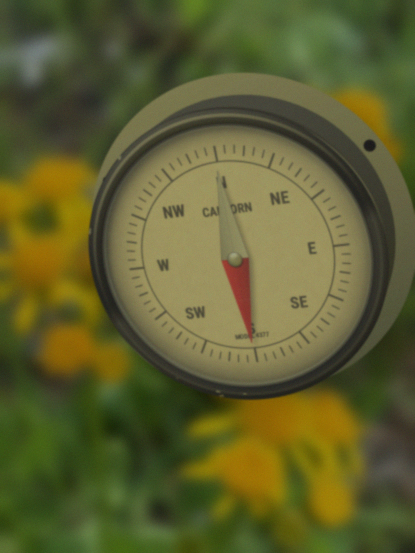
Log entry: 180 °
